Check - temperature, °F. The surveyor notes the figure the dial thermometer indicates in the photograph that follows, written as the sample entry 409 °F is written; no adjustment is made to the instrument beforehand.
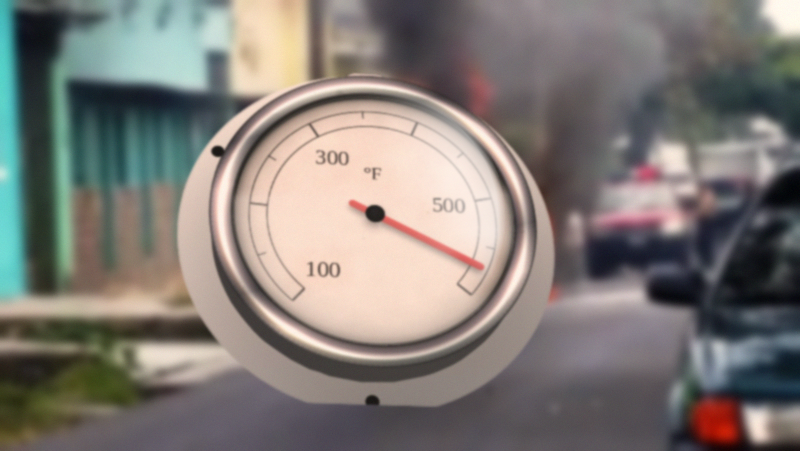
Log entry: 575 °F
